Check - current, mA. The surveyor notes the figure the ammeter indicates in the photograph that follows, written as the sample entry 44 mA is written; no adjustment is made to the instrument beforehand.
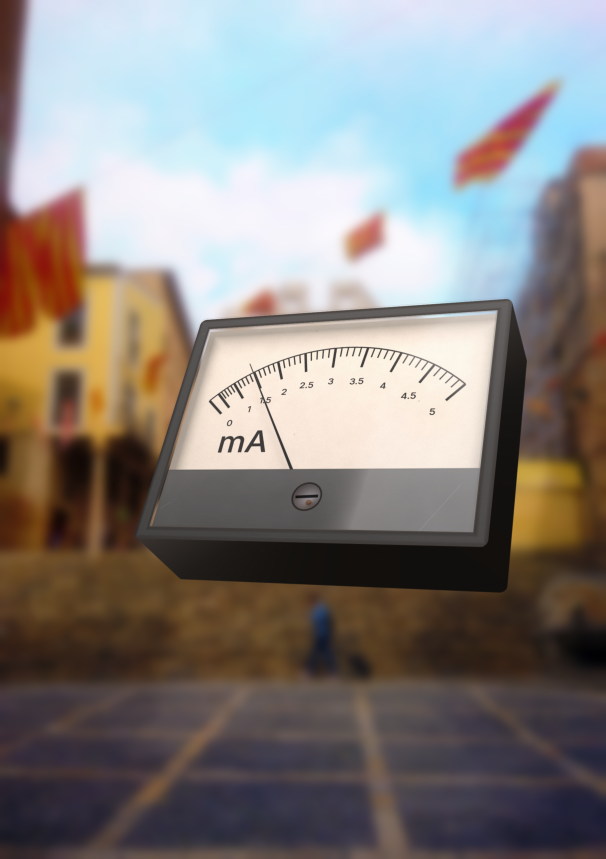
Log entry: 1.5 mA
